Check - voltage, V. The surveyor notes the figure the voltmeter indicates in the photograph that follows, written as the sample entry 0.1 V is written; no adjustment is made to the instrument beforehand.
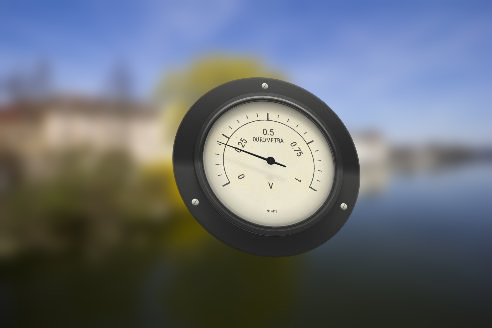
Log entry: 0.2 V
